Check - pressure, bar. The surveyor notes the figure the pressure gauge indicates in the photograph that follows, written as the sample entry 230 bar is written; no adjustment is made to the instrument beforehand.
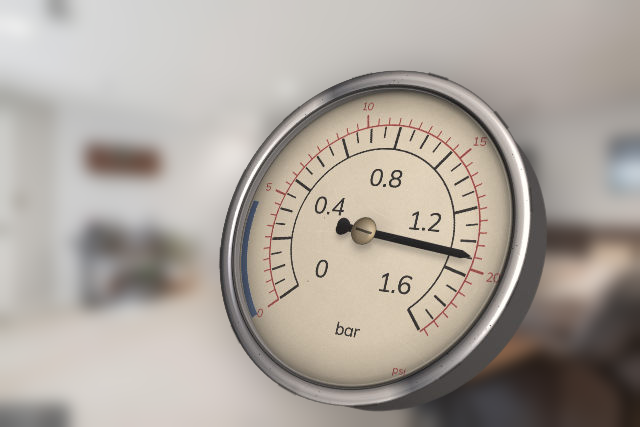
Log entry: 1.35 bar
